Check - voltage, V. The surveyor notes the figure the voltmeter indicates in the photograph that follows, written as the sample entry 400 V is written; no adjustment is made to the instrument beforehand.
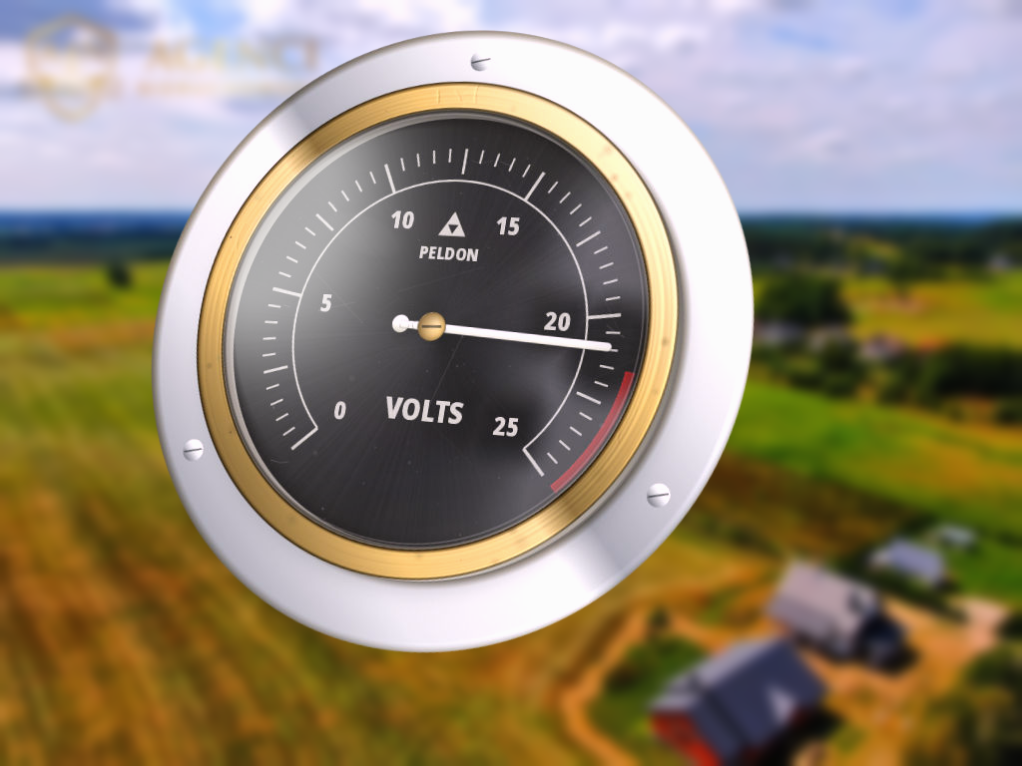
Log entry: 21 V
